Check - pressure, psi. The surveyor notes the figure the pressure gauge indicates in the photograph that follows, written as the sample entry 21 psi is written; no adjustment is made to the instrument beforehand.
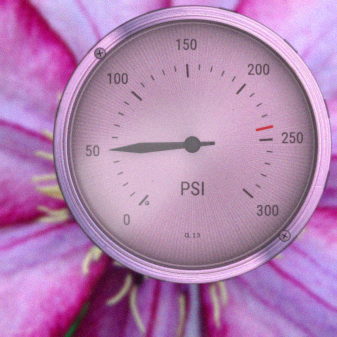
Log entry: 50 psi
